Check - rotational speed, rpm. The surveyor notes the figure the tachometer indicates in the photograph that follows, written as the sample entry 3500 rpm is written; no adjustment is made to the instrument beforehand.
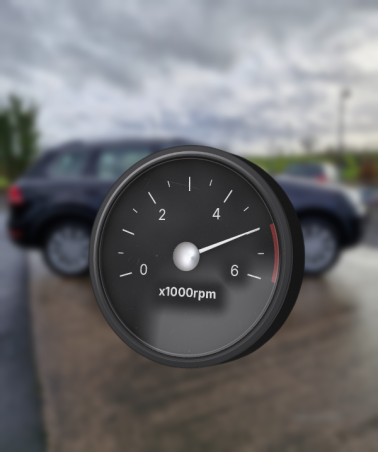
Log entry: 5000 rpm
